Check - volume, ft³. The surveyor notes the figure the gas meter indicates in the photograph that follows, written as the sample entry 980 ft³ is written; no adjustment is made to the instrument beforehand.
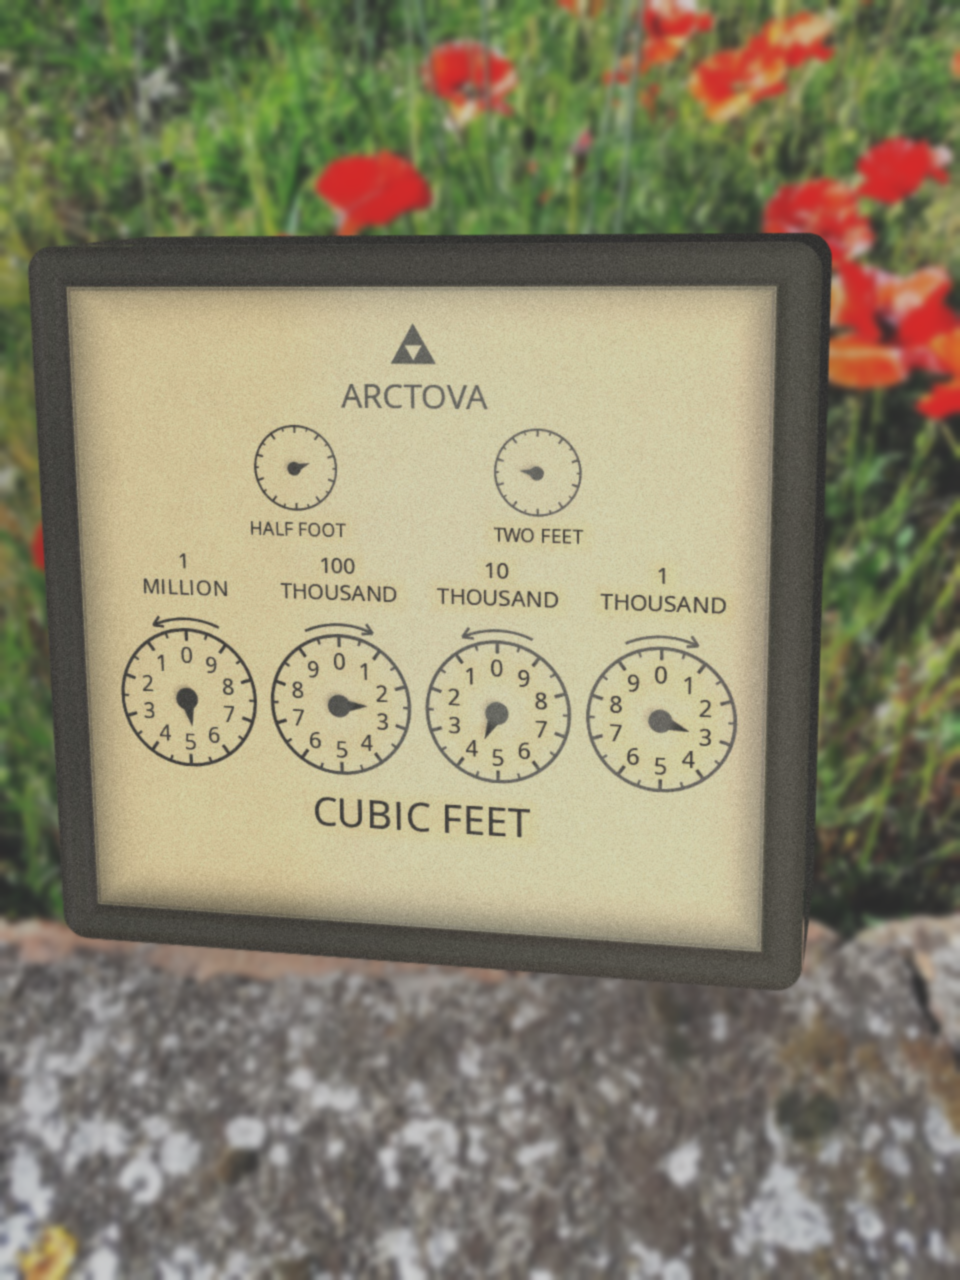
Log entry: 524300 ft³
